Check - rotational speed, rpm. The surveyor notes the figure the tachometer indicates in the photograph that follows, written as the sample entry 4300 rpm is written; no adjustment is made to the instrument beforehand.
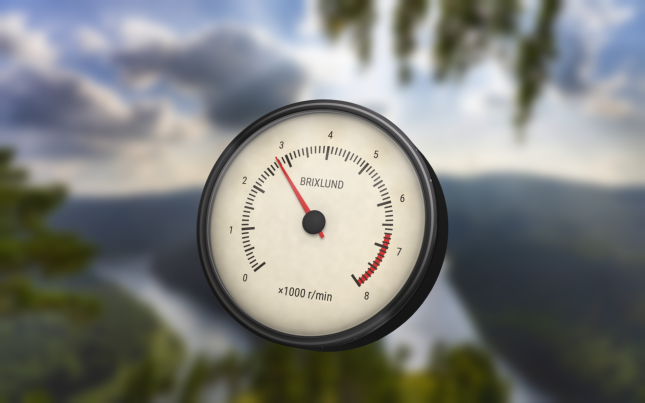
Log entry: 2800 rpm
